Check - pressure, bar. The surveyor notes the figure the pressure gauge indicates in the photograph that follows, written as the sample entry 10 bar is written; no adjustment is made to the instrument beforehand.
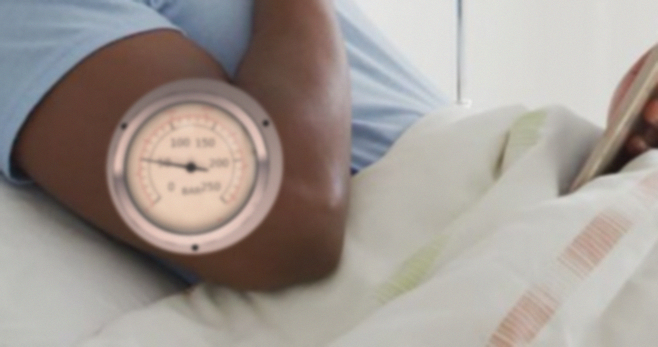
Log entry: 50 bar
